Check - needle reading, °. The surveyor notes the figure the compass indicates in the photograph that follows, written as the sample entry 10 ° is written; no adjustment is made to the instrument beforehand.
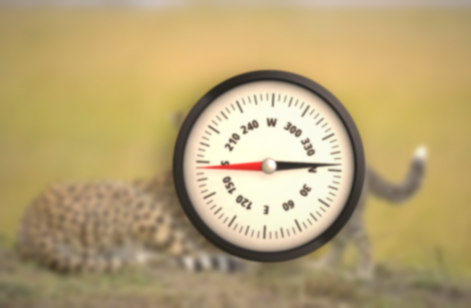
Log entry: 175 °
